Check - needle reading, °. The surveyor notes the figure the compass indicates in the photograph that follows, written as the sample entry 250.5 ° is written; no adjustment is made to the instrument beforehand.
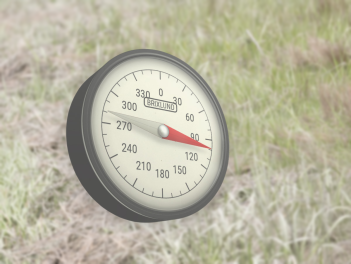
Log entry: 100 °
